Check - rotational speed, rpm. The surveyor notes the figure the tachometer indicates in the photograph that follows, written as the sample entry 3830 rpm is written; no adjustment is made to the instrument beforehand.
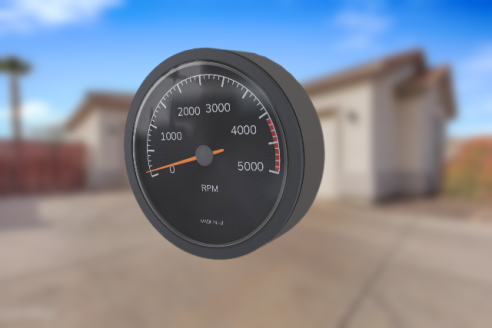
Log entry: 100 rpm
